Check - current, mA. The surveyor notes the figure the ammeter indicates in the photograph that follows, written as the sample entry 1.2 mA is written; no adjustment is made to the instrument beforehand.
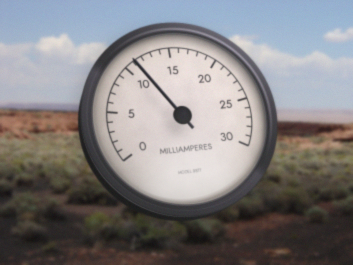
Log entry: 11 mA
